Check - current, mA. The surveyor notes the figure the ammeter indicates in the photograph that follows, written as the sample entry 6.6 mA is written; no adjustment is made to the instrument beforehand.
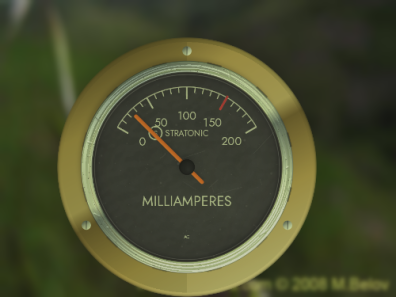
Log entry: 25 mA
